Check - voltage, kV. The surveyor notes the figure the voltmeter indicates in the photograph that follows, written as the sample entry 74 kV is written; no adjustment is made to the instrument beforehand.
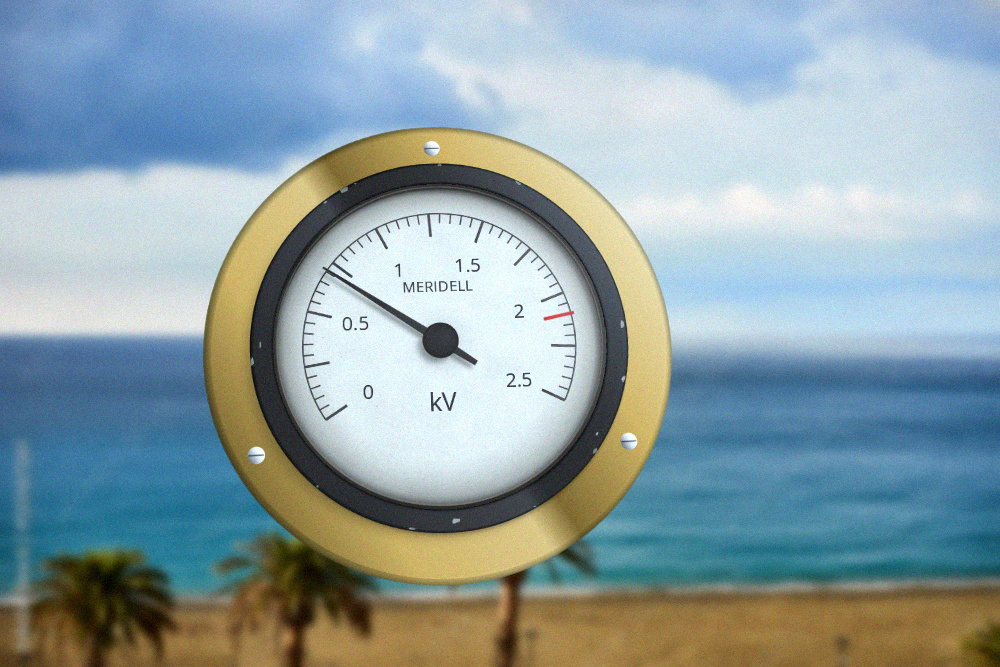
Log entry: 0.7 kV
